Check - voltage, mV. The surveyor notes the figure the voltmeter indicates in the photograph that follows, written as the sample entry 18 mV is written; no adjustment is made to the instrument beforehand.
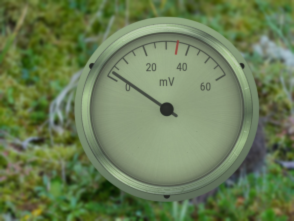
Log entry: 2.5 mV
